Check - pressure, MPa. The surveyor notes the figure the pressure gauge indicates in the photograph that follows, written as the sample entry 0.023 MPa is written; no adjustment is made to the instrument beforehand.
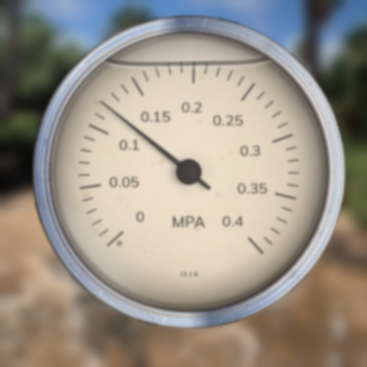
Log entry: 0.12 MPa
